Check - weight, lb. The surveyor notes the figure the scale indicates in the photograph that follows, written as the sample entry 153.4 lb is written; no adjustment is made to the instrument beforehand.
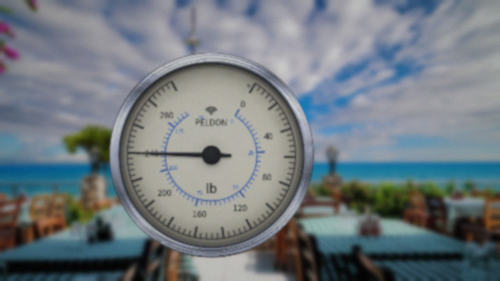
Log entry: 240 lb
